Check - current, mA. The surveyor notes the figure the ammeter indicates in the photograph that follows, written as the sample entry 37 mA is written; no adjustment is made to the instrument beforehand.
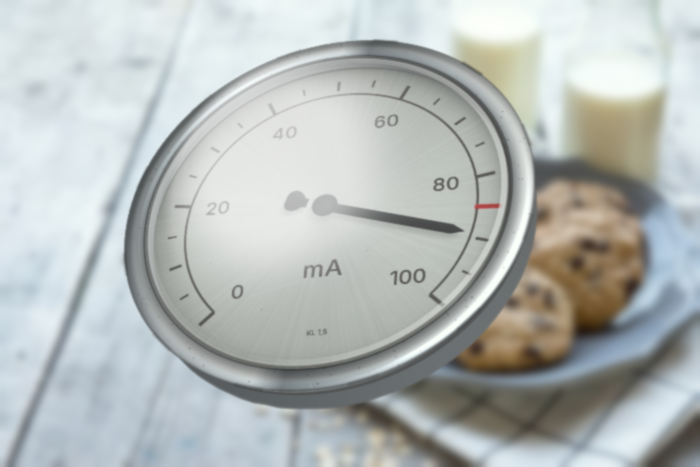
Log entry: 90 mA
